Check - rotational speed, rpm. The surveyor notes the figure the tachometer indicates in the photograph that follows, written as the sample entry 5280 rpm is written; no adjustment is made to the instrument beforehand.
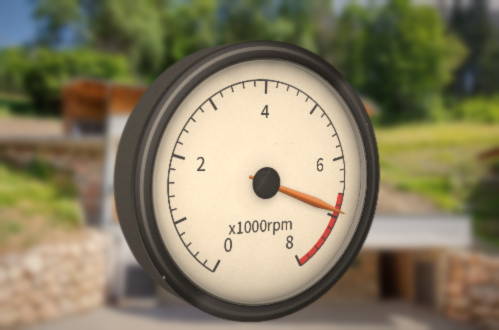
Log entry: 6900 rpm
